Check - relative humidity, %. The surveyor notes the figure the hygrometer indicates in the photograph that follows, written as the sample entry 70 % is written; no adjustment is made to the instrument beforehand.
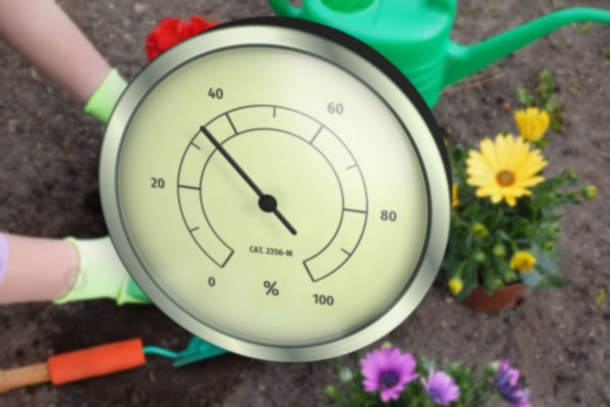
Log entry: 35 %
